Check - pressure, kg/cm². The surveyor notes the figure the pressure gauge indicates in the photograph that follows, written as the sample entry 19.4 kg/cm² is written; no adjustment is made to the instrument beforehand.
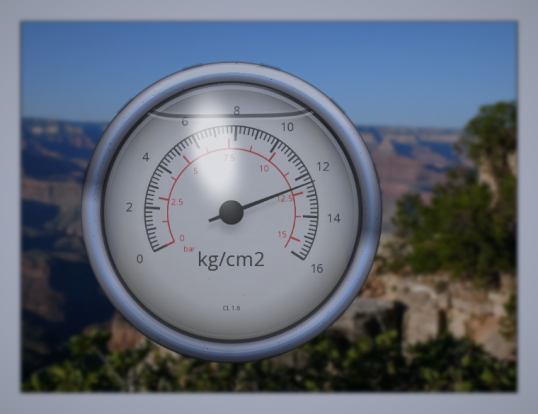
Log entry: 12.4 kg/cm²
